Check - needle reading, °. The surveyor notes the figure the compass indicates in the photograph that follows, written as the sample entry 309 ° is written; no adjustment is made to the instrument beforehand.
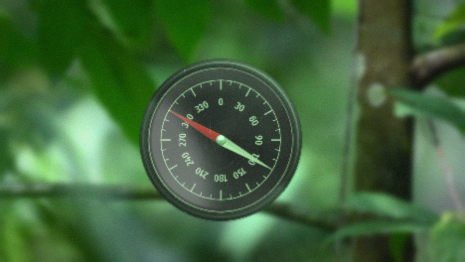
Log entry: 300 °
